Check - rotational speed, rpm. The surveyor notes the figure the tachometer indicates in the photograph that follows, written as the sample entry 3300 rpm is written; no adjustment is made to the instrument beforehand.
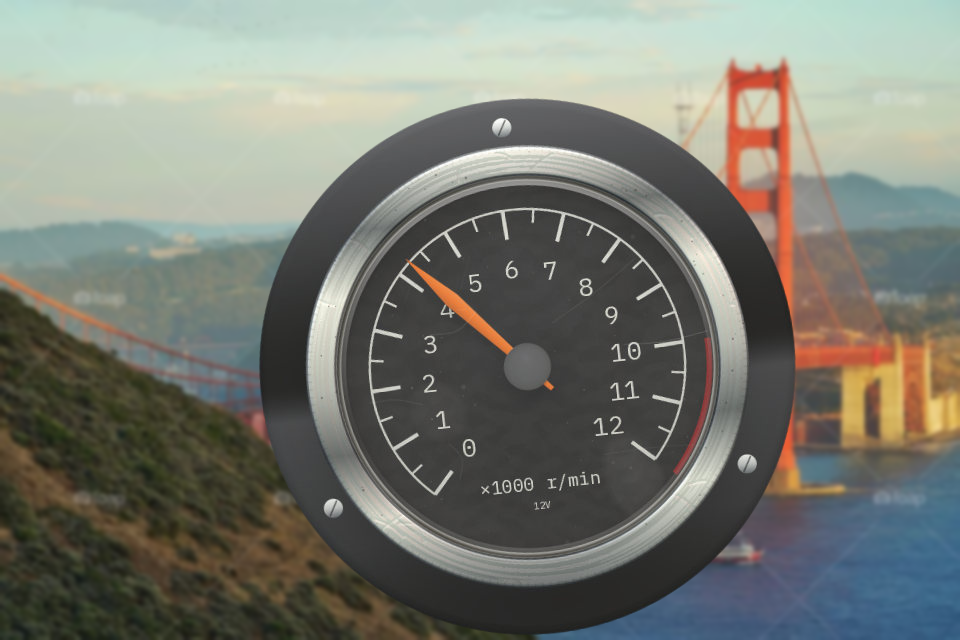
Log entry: 4250 rpm
